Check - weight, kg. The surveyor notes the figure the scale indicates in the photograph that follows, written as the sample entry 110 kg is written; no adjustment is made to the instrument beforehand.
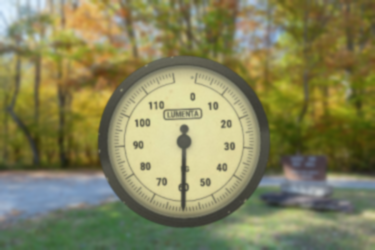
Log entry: 60 kg
